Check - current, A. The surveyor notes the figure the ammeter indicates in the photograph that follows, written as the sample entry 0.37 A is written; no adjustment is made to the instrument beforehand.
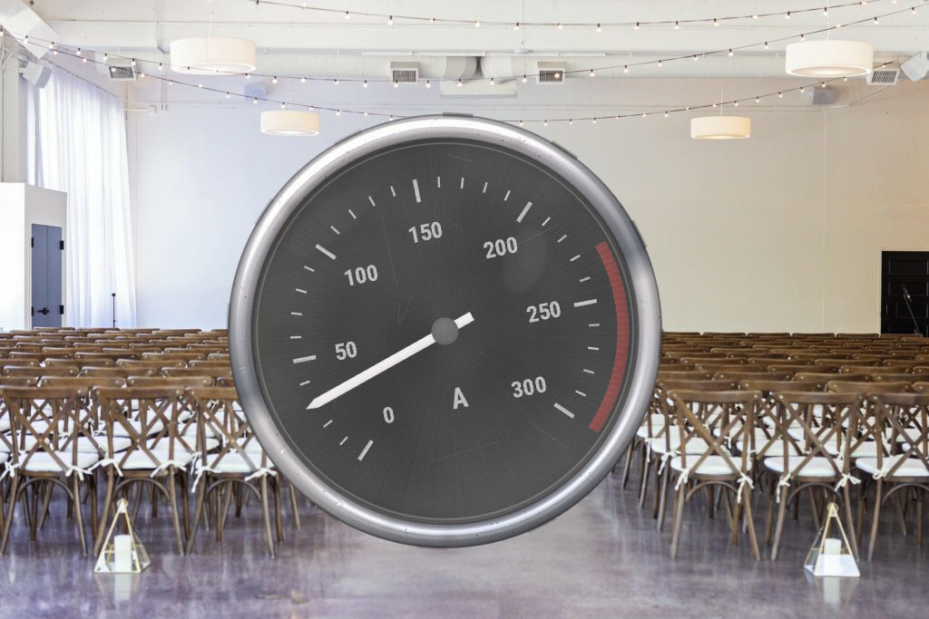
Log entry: 30 A
